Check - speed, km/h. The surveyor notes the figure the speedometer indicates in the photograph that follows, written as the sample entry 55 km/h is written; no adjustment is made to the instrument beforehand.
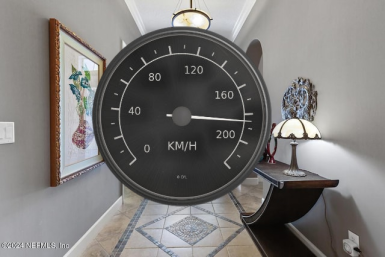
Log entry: 185 km/h
